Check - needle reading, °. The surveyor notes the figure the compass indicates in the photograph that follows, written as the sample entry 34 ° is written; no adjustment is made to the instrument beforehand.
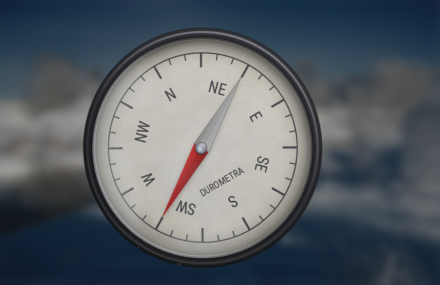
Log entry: 240 °
